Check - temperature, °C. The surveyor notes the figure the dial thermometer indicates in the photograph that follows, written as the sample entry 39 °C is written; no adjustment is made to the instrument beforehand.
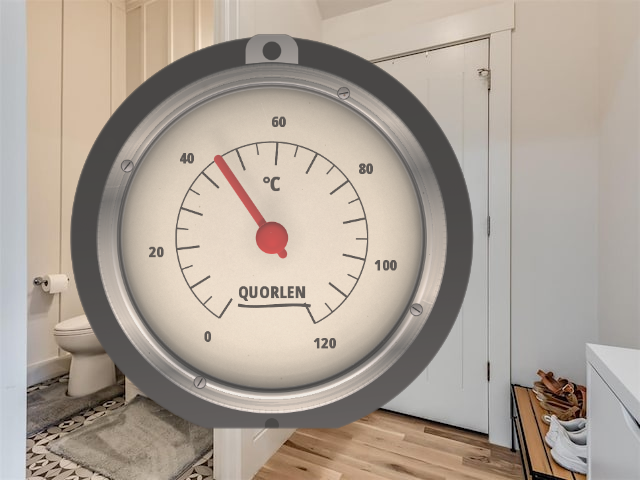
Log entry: 45 °C
